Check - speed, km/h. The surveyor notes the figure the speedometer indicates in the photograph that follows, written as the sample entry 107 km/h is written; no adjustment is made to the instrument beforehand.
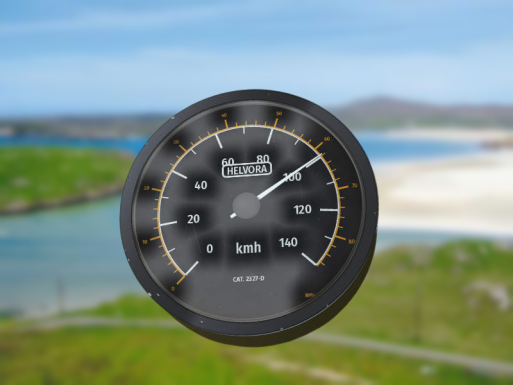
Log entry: 100 km/h
